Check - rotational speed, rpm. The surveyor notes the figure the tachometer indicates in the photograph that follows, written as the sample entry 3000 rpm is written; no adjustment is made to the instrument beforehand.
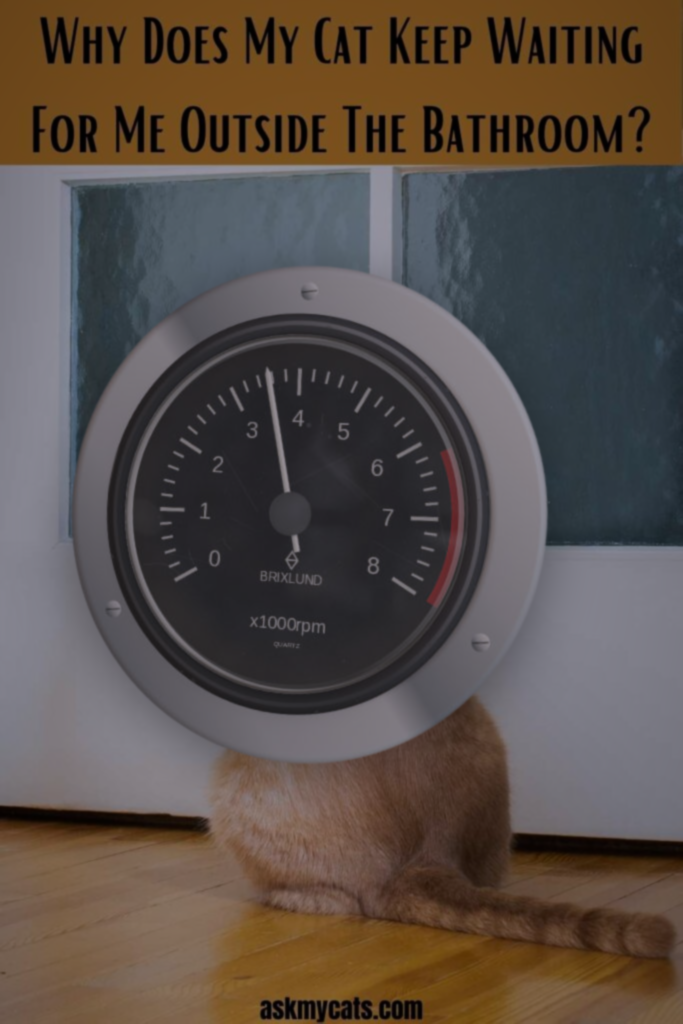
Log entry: 3600 rpm
